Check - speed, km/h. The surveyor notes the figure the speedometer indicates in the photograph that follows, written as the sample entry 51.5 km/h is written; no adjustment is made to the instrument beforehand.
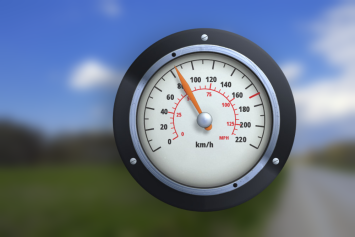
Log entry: 85 km/h
